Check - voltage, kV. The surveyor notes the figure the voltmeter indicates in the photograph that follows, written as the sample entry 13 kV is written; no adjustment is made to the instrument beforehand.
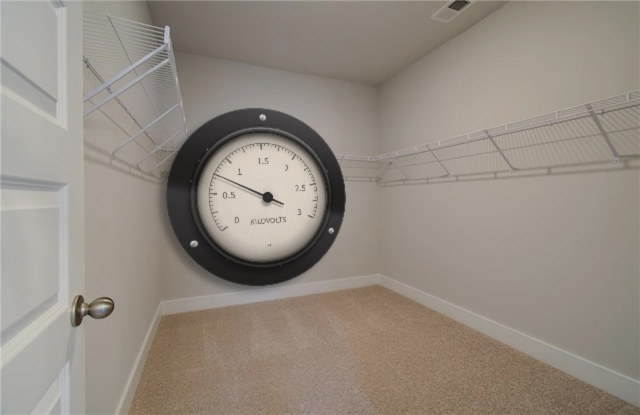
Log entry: 0.75 kV
